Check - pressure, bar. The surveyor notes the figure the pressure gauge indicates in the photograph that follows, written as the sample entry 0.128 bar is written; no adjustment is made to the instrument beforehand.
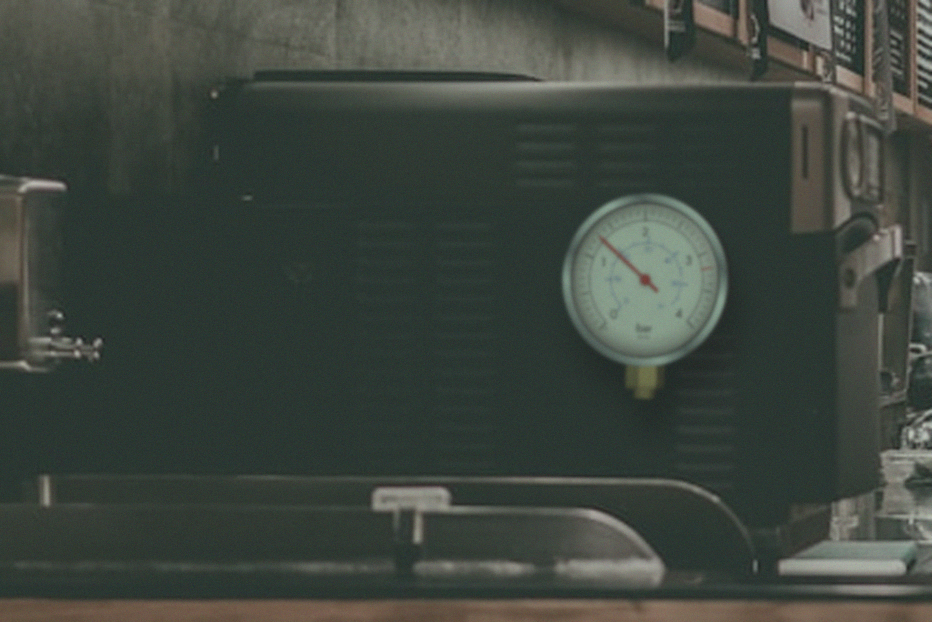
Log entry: 1.3 bar
